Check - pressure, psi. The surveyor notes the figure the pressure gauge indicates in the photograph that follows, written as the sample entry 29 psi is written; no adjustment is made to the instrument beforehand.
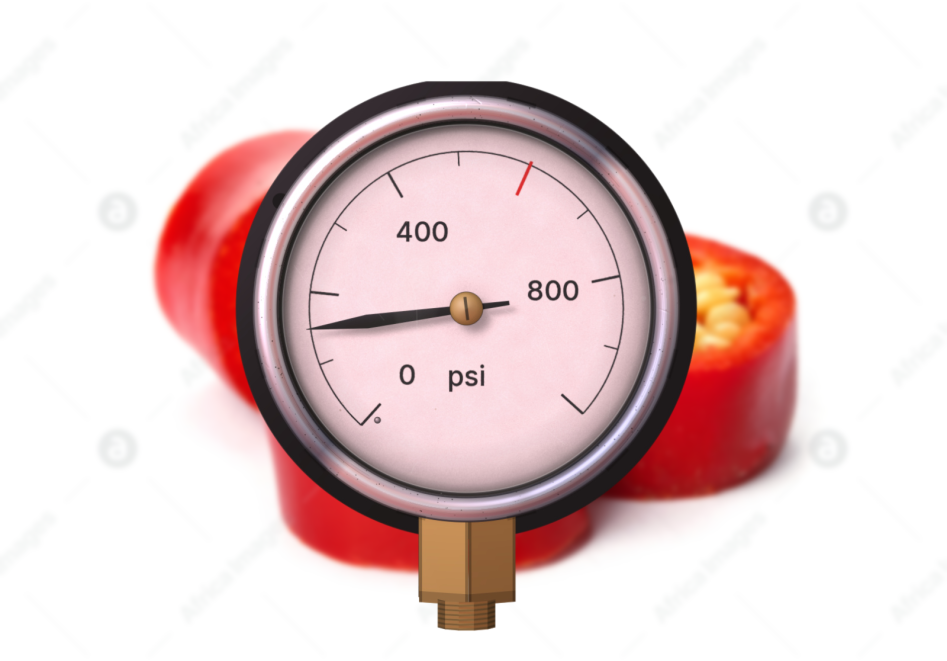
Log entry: 150 psi
